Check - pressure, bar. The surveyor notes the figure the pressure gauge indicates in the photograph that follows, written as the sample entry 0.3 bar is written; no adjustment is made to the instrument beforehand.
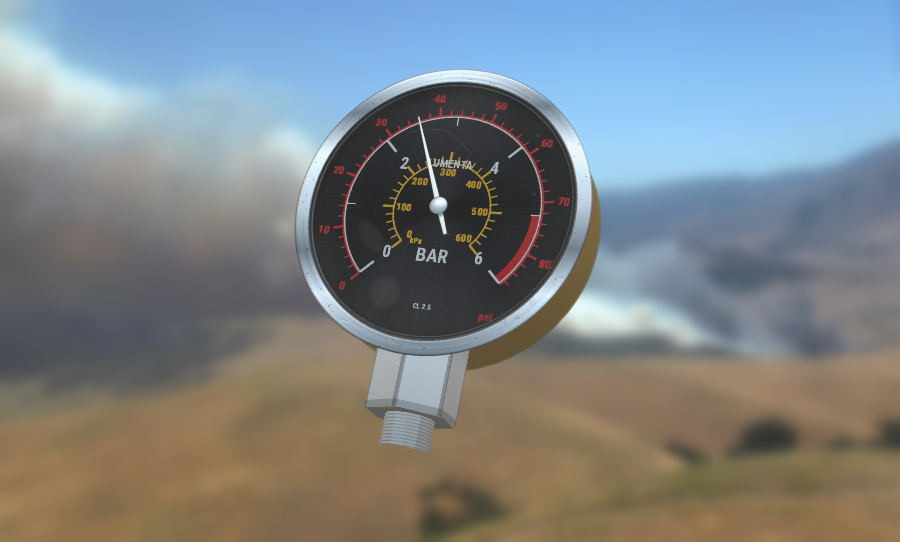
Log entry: 2.5 bar
